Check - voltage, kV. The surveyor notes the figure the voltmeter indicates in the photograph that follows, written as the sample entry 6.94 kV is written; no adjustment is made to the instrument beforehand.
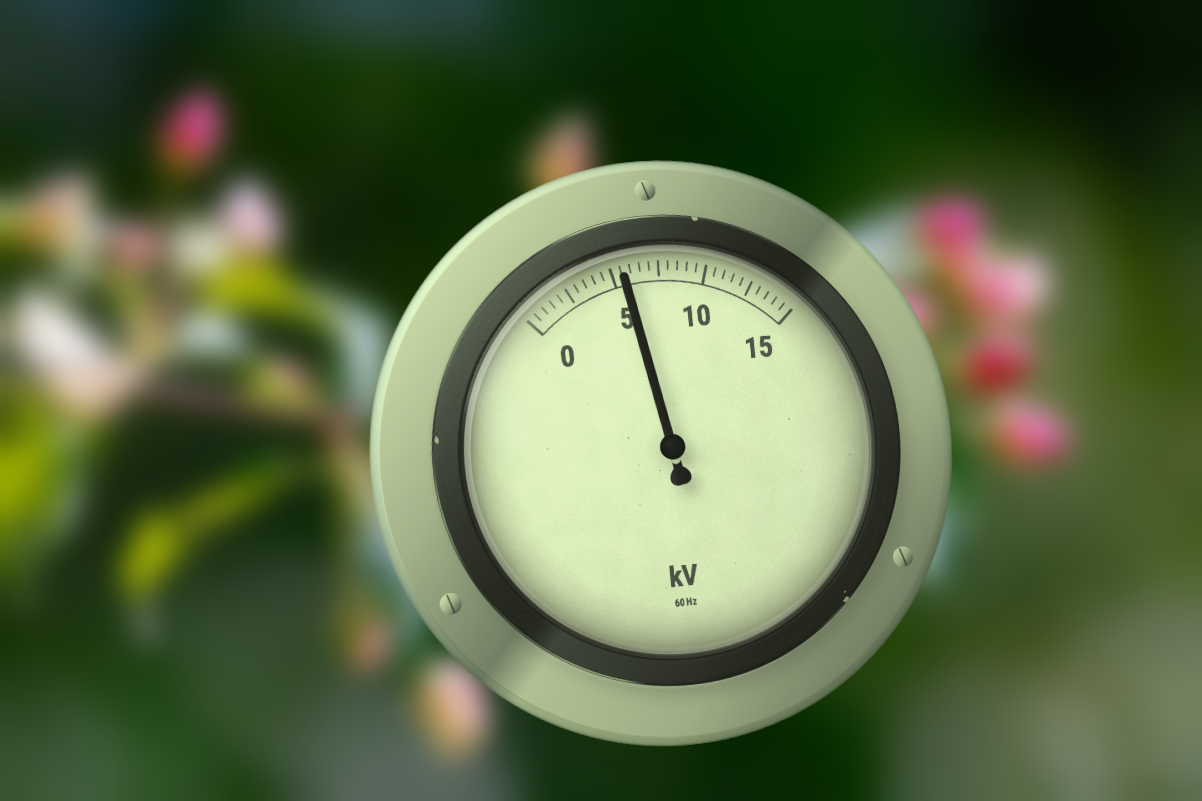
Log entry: 5.5 kV
